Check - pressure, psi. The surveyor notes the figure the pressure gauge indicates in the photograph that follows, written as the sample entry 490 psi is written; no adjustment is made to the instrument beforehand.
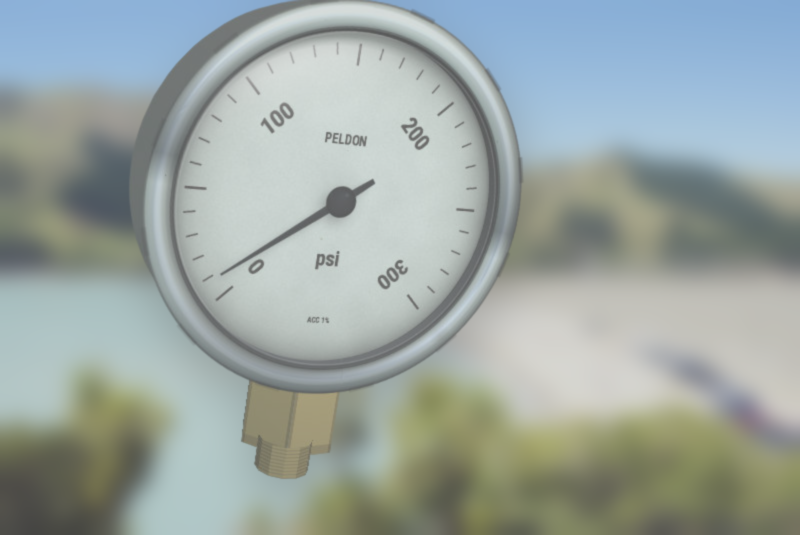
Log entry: 10 psi
